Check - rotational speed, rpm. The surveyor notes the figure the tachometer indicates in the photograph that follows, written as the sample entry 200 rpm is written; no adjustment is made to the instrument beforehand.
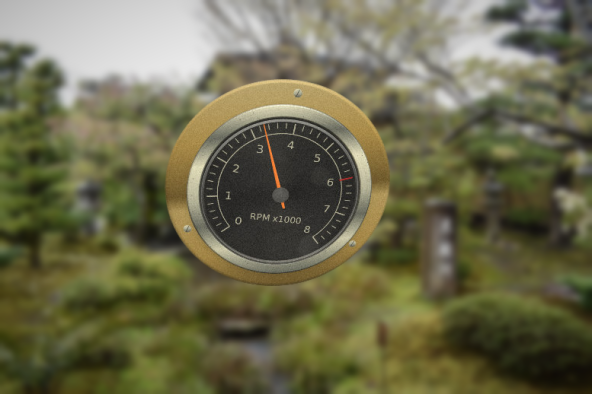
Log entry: 3300 rpm
